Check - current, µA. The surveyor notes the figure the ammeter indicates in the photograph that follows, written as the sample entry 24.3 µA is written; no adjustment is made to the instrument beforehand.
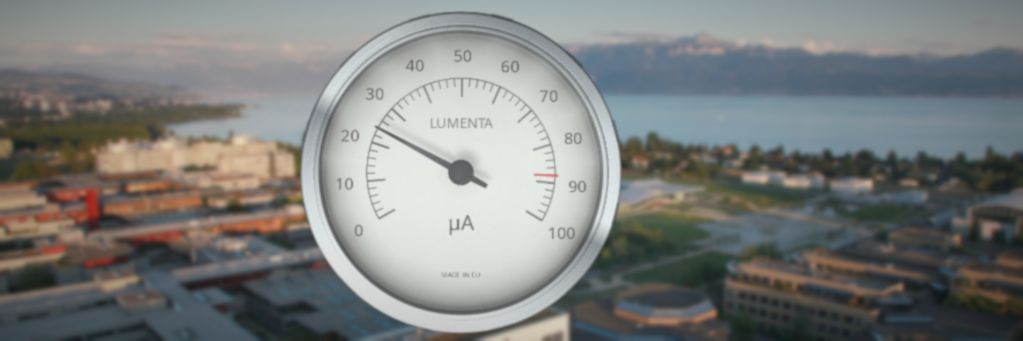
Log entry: 24 µA
